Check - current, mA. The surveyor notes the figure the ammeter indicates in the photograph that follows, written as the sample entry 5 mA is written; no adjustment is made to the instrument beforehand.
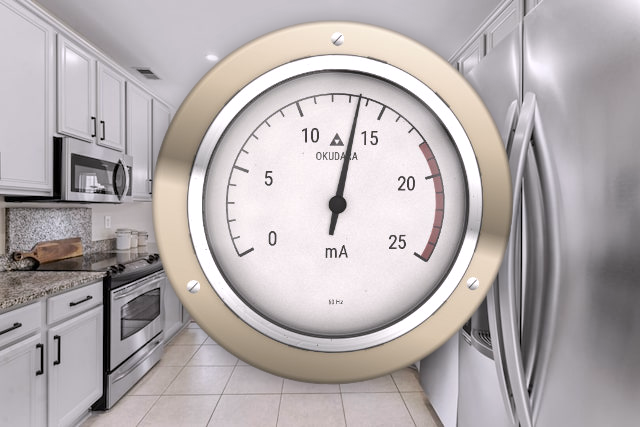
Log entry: 13.5 mA
